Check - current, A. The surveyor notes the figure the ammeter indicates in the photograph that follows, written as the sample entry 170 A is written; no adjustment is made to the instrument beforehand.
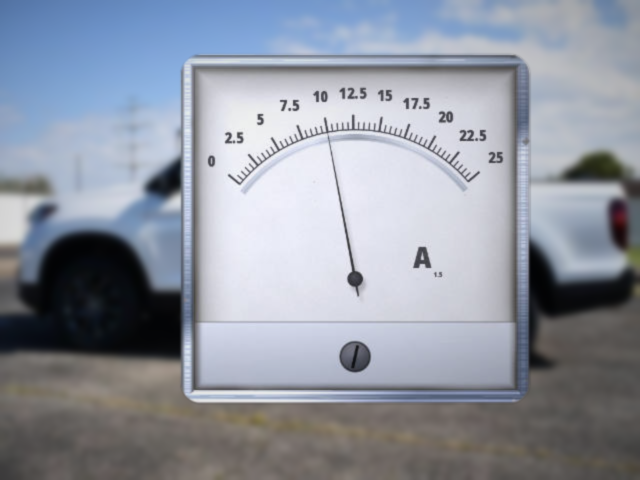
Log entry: 10 A
